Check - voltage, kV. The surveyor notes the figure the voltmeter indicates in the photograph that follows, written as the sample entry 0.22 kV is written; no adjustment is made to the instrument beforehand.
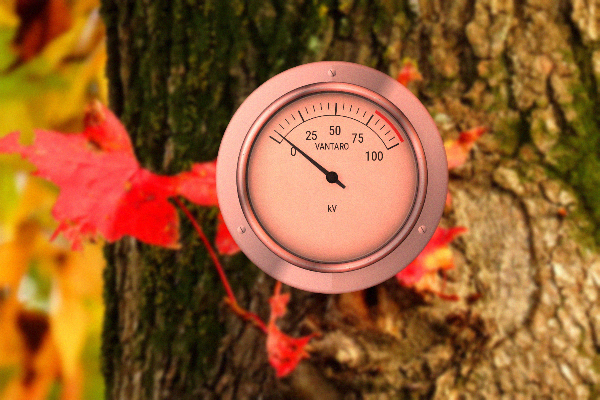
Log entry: 5 kV
